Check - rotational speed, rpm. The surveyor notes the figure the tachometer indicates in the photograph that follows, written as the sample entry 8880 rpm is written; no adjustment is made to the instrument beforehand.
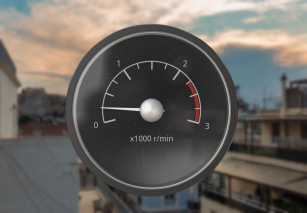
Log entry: 250 rpm
